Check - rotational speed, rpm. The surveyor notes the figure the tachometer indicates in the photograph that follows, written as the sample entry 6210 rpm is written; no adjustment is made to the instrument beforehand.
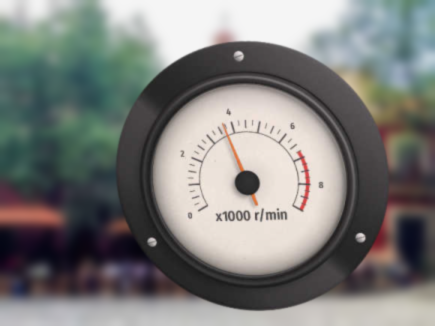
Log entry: 3750 rpm
